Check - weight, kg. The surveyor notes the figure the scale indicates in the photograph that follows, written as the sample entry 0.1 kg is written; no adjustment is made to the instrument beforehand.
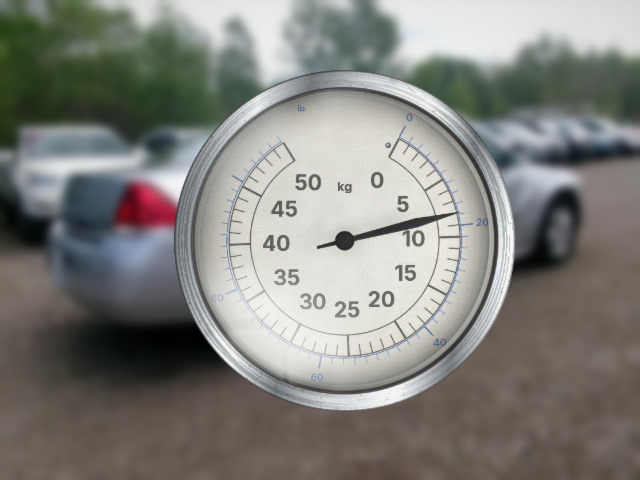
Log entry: 8 kg
